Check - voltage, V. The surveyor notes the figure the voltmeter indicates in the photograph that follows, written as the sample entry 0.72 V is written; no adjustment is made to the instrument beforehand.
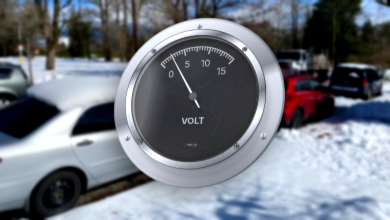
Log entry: 2.5 V
